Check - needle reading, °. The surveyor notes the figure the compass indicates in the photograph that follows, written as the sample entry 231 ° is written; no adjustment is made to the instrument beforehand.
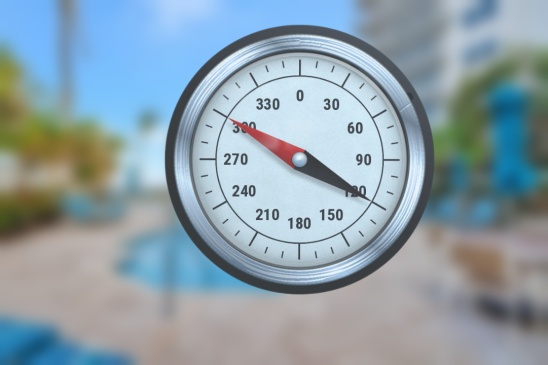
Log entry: 300 °
